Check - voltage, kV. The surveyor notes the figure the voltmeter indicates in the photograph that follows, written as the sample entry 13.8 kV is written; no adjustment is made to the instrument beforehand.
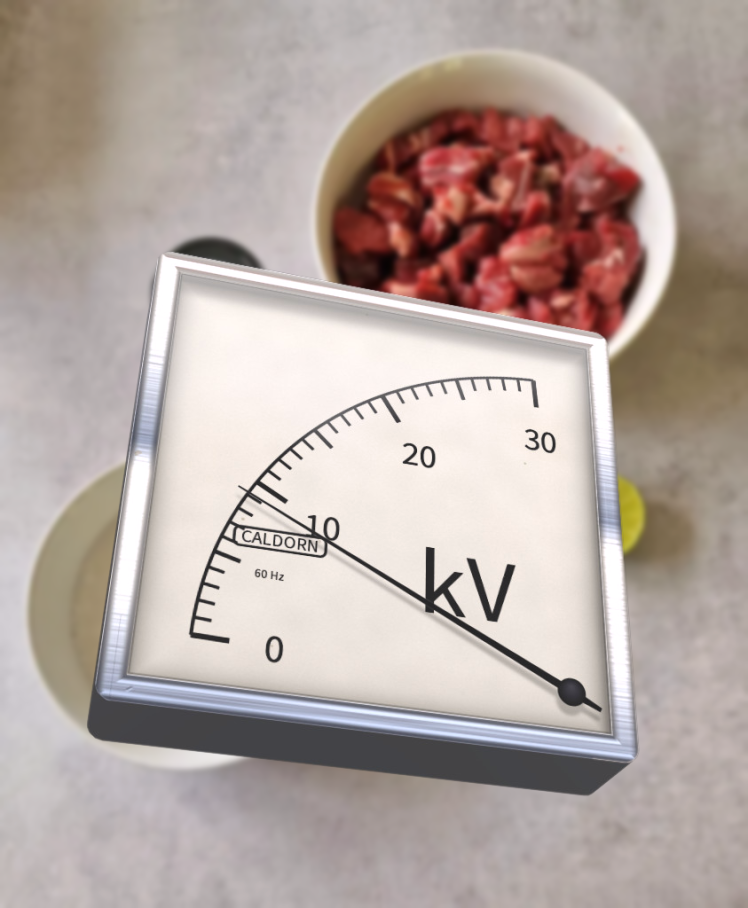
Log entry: 9 kV
